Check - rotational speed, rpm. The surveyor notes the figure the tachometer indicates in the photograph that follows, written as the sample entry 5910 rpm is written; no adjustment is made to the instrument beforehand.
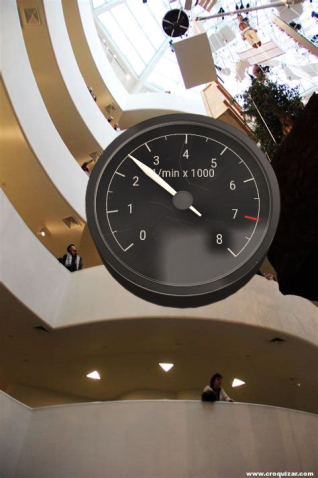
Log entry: 2500 rpm
